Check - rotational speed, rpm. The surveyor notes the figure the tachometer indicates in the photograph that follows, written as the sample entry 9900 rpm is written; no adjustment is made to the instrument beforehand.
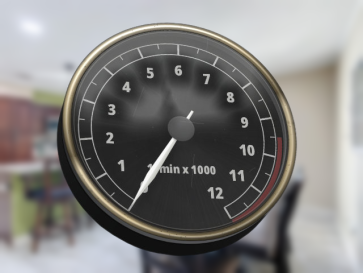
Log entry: 0 rpm
